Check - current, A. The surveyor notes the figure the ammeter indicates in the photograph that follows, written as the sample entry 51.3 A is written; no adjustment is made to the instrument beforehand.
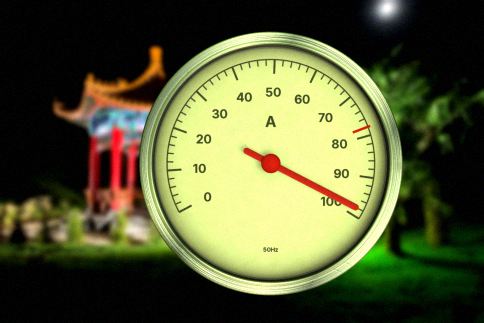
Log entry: 98 A
